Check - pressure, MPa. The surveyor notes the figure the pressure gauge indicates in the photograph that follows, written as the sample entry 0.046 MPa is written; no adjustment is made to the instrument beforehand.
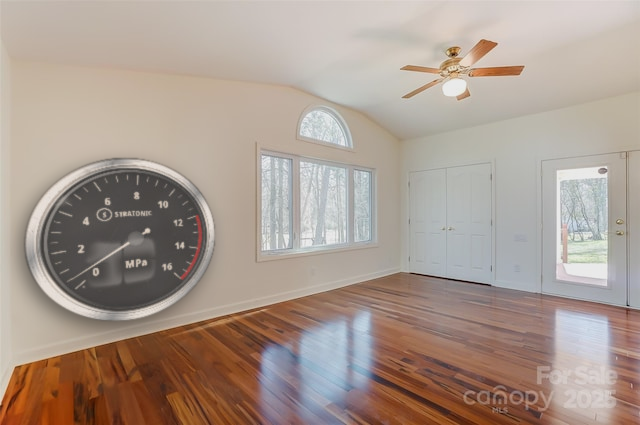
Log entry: 0.5 MPa
